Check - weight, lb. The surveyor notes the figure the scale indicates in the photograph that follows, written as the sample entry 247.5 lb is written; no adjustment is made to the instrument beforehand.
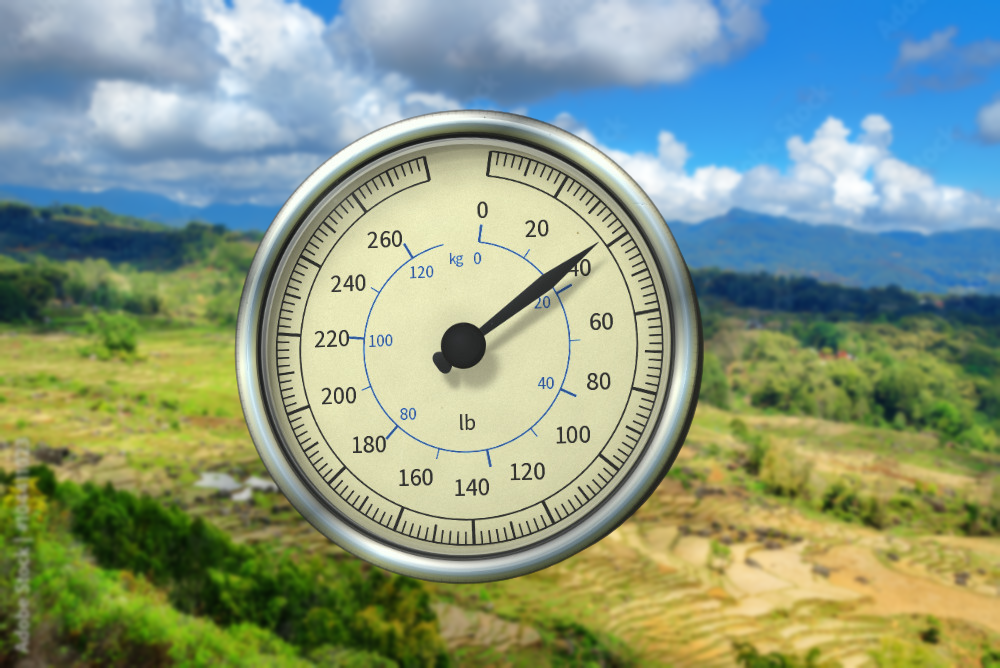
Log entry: 38 lb
